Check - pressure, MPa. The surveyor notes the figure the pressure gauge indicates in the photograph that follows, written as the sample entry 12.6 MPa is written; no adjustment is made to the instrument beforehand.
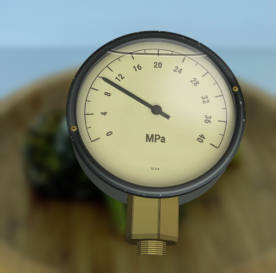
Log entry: 10 MPa
